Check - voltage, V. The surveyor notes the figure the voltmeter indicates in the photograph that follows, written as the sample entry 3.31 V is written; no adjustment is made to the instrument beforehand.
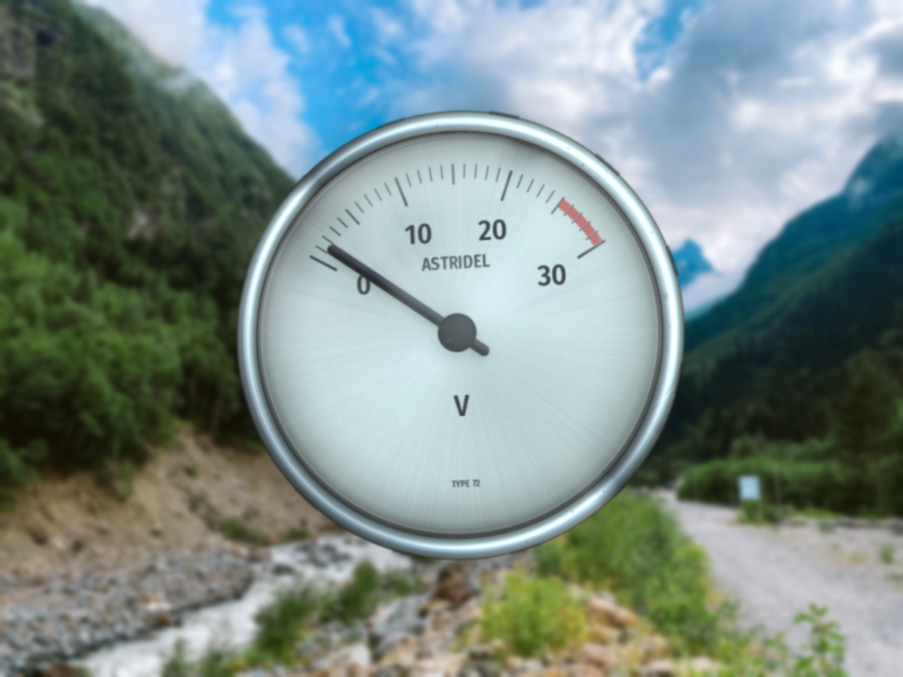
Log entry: 1.5 V
